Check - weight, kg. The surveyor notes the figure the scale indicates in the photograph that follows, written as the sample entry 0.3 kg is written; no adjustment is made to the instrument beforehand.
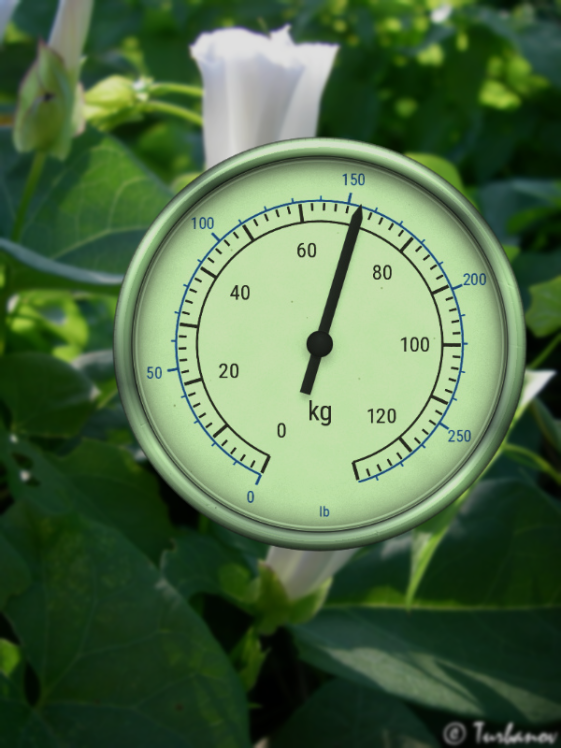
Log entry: 70 kg
